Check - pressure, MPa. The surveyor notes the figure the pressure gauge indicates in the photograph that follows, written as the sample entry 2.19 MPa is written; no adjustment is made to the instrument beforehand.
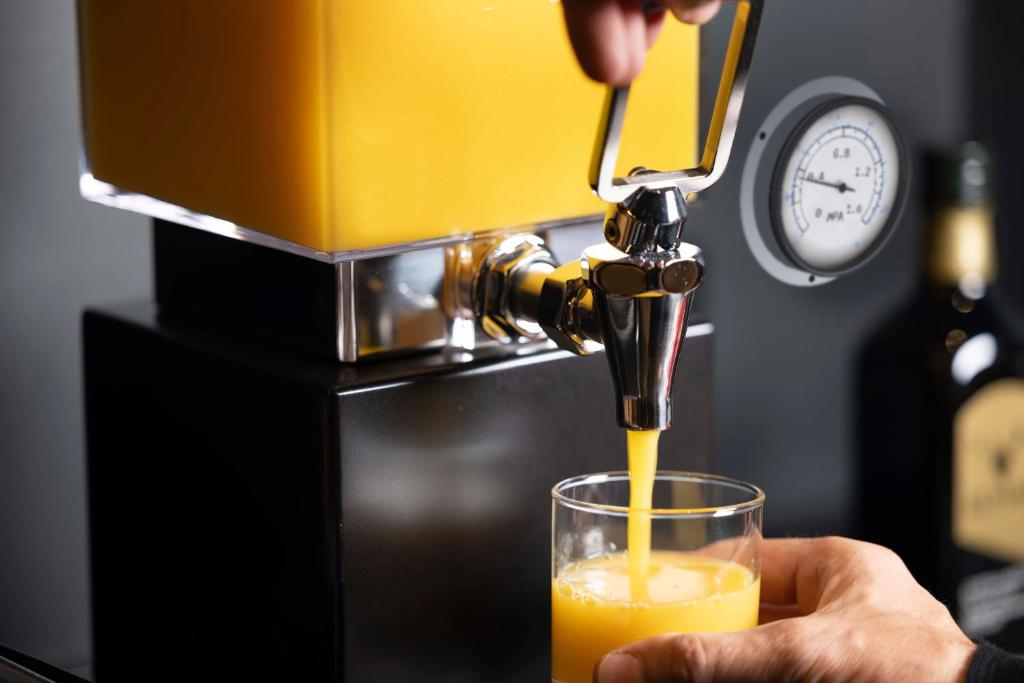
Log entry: 0.35 MPa
